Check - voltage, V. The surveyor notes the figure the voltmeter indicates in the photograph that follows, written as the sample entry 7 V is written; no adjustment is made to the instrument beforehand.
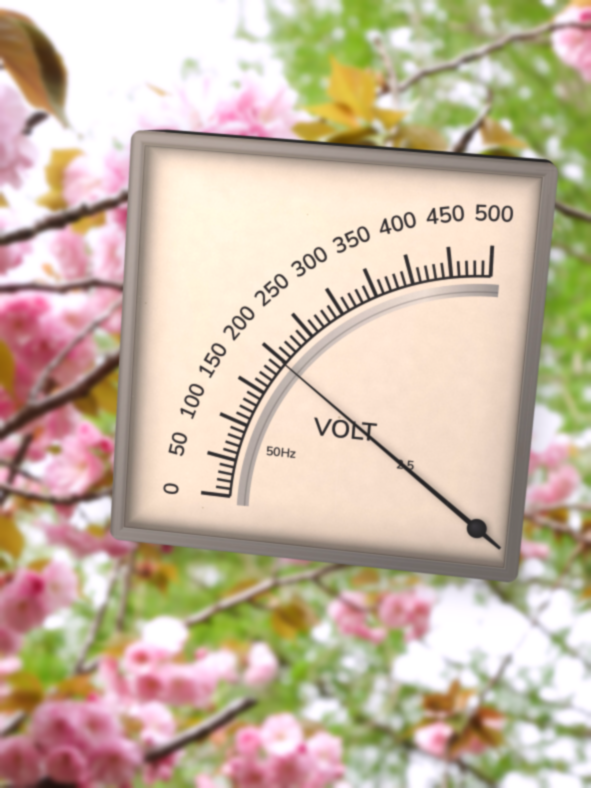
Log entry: 200 V
